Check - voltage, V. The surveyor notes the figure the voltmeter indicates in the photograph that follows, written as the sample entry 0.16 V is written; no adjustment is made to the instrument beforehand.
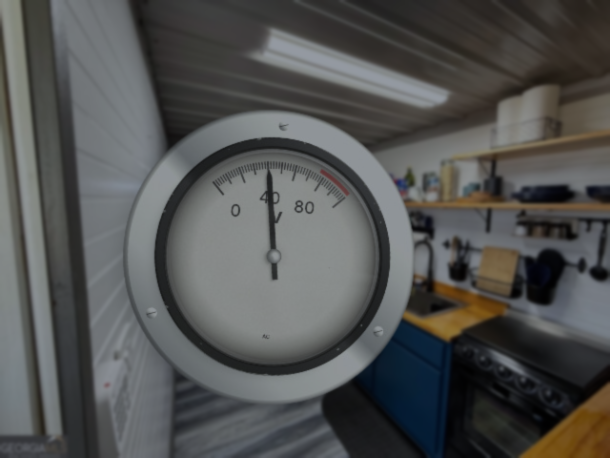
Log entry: 40 V
